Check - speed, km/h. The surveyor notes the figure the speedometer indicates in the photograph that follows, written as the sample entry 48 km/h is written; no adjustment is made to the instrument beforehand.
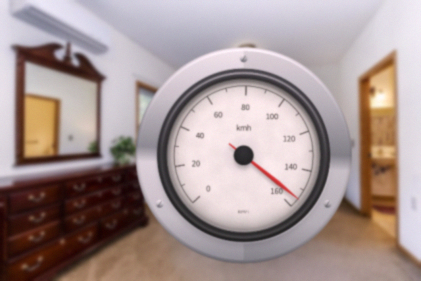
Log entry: 155 km/h
